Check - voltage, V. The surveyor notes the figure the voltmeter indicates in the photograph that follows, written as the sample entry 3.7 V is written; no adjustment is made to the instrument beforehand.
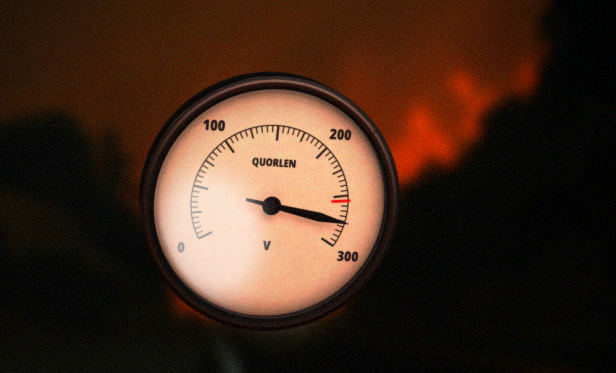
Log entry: 275 V
